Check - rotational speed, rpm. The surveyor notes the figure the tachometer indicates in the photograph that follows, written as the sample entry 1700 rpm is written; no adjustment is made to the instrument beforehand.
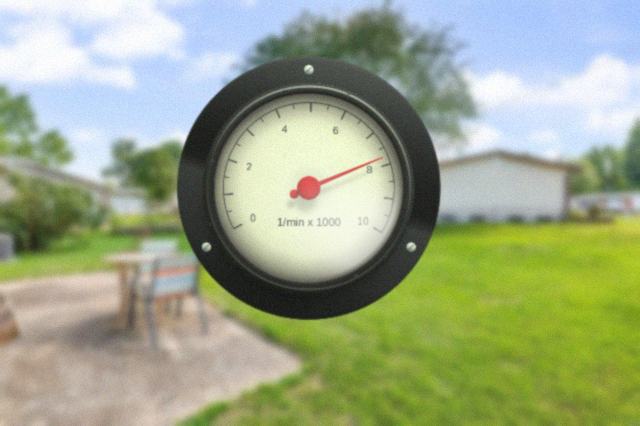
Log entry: 7750 rpm
